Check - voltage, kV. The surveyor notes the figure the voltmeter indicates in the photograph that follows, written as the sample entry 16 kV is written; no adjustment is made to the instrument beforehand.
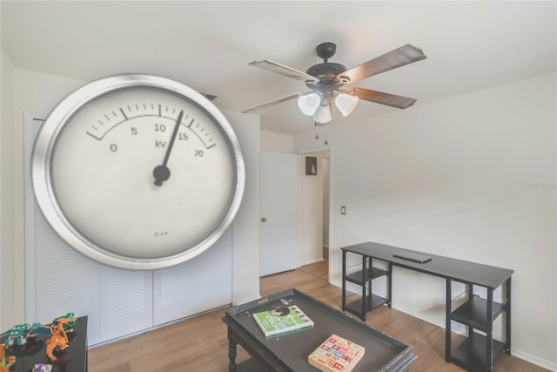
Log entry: 13 kV
